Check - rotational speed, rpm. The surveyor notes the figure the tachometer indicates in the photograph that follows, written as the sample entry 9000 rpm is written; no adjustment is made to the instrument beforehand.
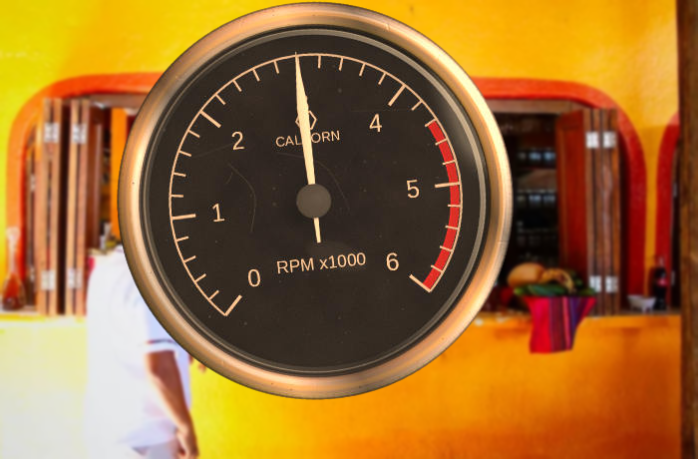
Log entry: 3000 rpm
